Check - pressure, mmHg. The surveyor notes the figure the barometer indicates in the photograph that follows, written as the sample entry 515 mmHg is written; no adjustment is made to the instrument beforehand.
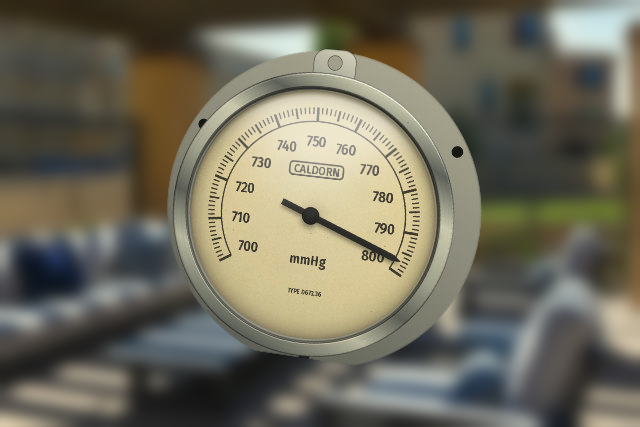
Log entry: 797 mmHg
